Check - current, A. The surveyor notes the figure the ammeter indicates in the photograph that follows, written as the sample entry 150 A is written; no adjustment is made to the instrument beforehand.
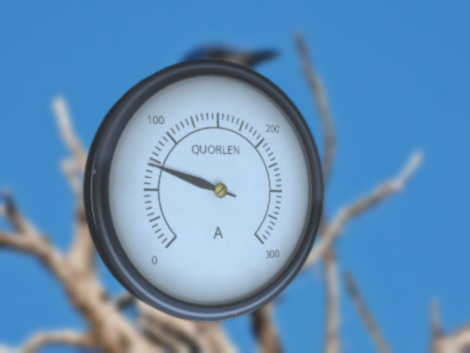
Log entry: 70 A
